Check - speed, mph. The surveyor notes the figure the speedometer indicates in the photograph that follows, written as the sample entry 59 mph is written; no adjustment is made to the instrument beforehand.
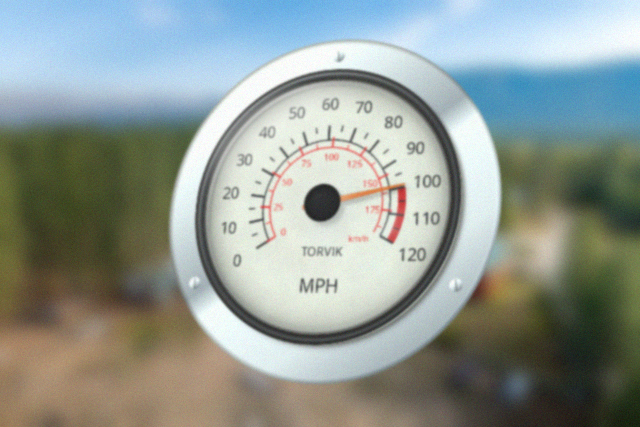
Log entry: 100 mph
